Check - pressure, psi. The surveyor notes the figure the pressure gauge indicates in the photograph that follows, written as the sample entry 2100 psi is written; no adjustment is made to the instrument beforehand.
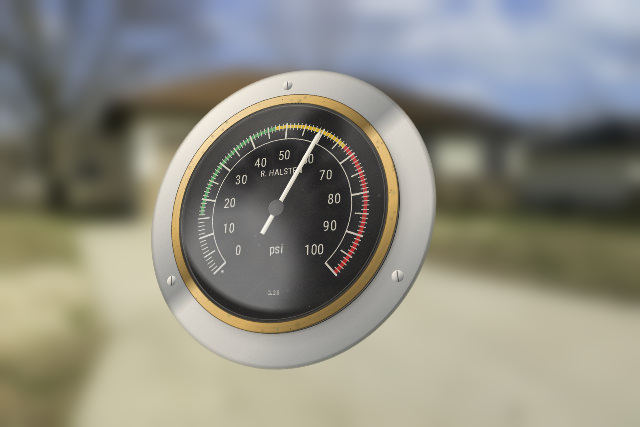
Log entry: 60 psi
